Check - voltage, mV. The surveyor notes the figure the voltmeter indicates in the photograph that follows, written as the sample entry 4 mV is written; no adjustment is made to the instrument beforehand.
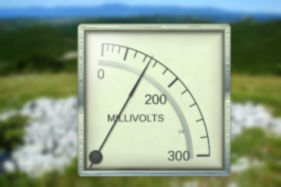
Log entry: 150 mV
